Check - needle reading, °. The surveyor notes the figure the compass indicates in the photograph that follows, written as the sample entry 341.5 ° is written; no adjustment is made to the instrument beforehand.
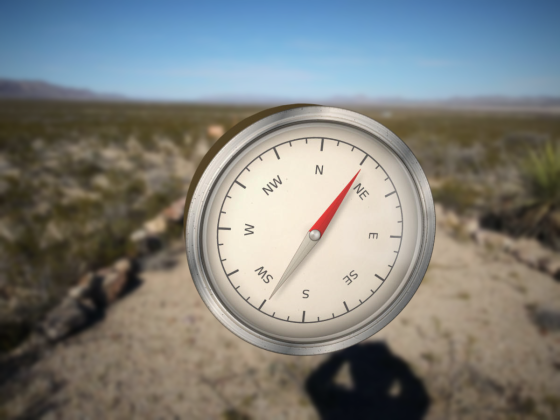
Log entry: 30 °
